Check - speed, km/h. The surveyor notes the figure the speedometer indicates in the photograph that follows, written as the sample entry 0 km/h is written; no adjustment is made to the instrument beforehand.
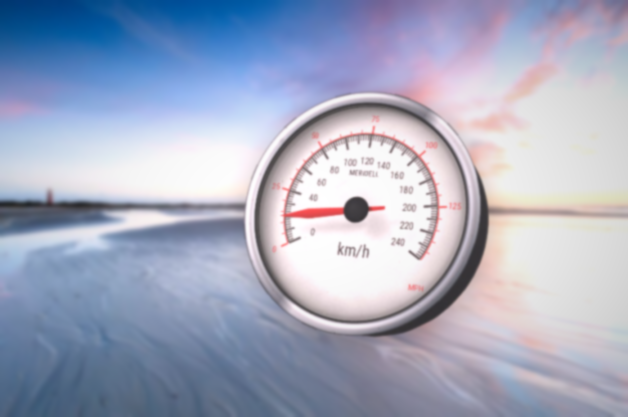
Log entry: 20 km/h
